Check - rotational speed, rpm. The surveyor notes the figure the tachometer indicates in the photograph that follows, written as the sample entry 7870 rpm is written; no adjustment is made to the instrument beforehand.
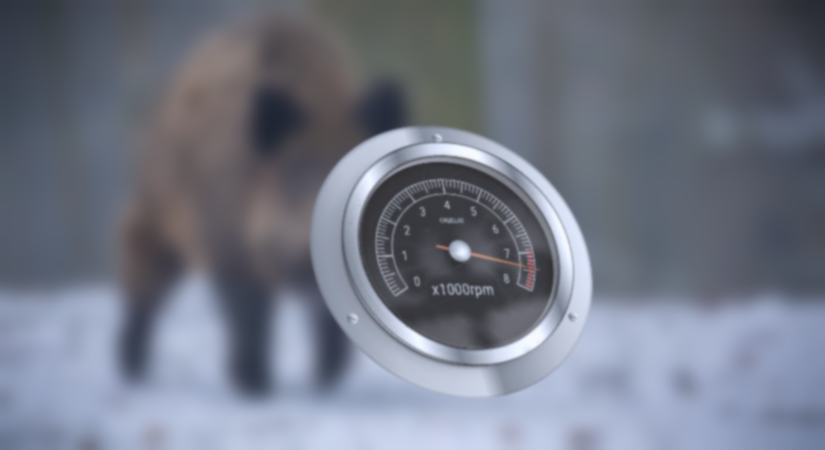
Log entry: 7500 rpm
